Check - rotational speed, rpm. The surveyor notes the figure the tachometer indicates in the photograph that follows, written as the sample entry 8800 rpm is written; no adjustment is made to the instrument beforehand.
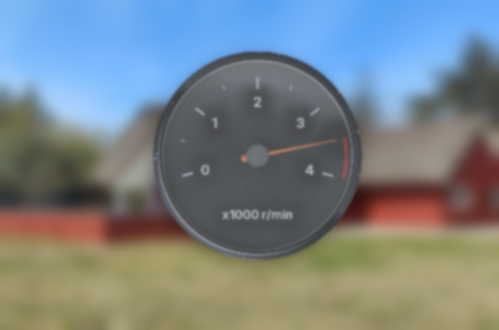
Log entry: 3500 rpm
